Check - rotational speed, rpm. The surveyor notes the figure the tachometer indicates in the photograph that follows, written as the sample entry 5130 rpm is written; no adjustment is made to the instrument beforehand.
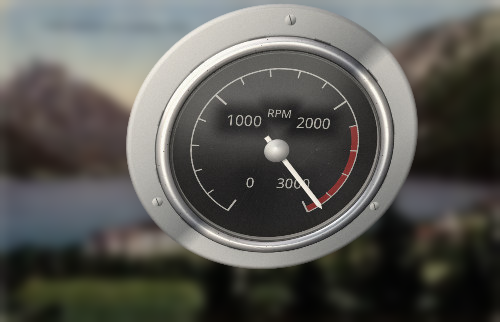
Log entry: 2900 rpm
